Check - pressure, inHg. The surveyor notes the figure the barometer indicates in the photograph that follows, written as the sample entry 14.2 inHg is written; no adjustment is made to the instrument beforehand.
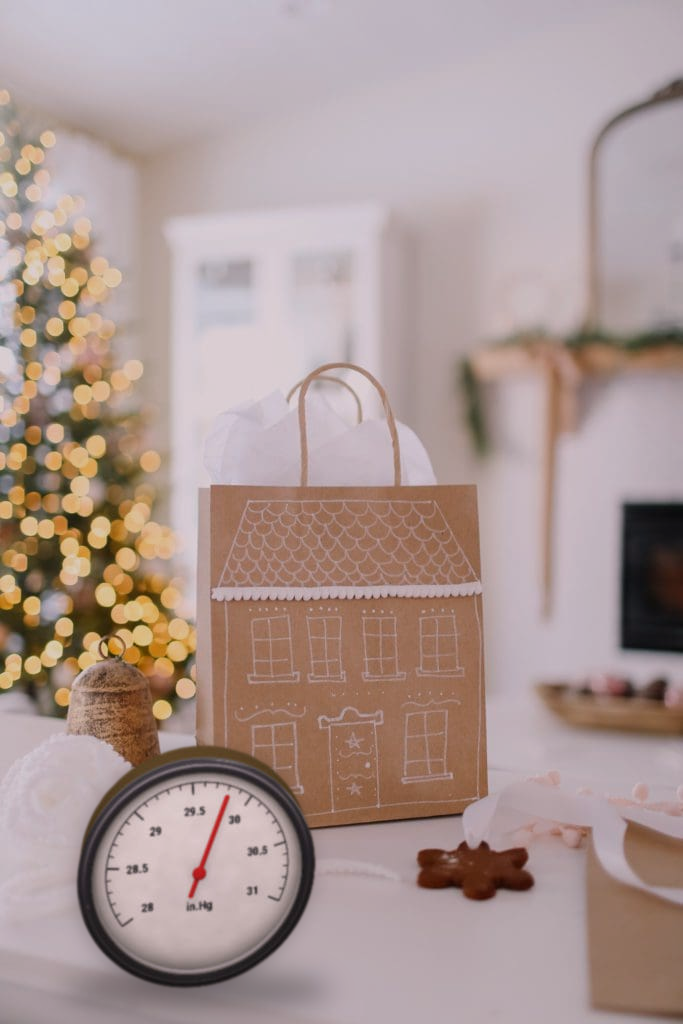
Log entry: 29.8 inHg
